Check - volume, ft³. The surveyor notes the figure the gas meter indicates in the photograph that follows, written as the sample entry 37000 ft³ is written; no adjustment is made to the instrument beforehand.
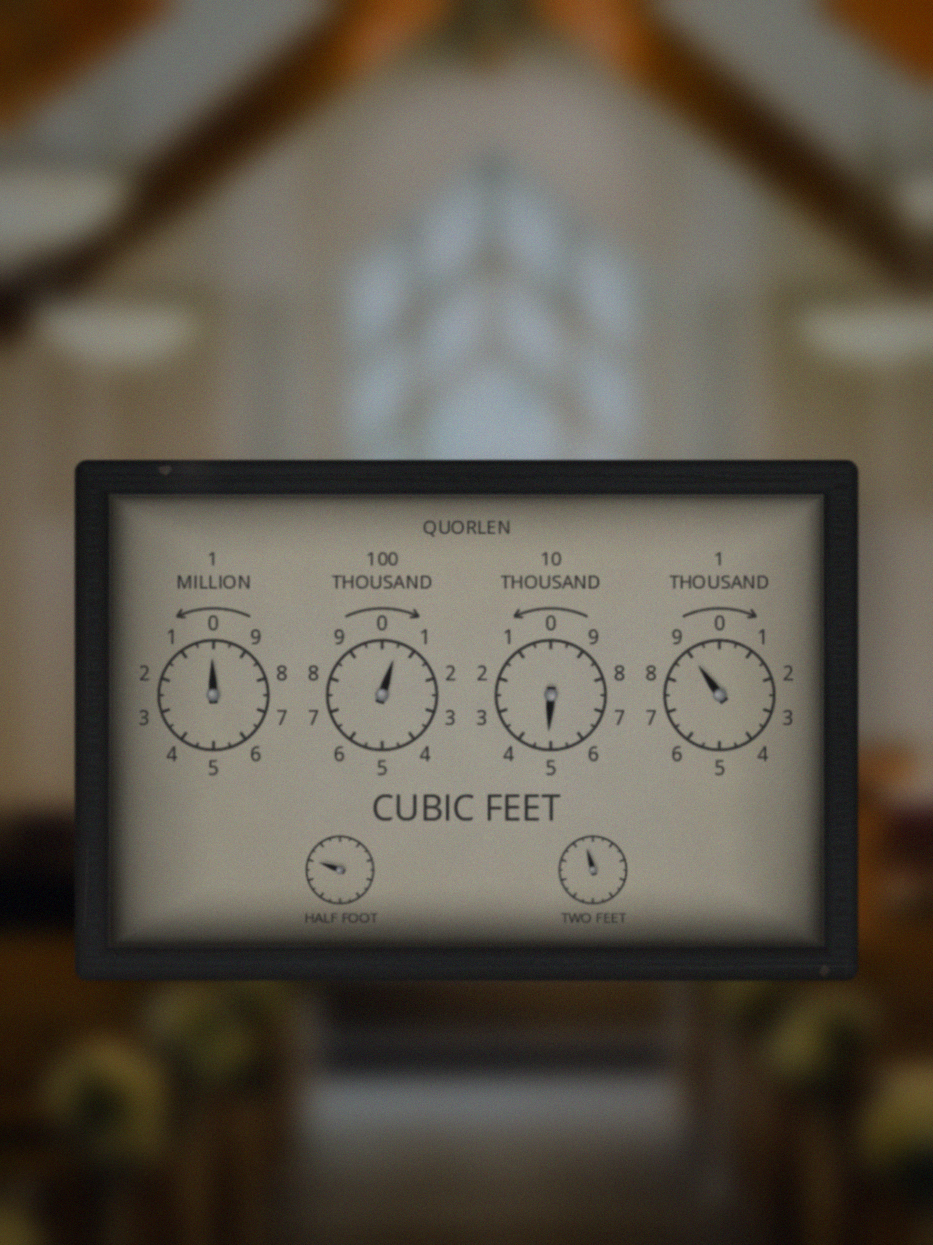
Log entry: 4900 ft³
